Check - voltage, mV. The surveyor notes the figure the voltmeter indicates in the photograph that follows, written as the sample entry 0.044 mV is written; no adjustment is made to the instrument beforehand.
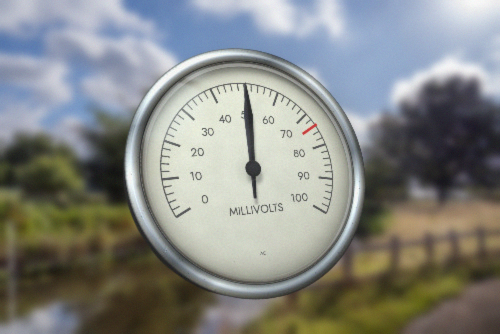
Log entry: 50 mV
